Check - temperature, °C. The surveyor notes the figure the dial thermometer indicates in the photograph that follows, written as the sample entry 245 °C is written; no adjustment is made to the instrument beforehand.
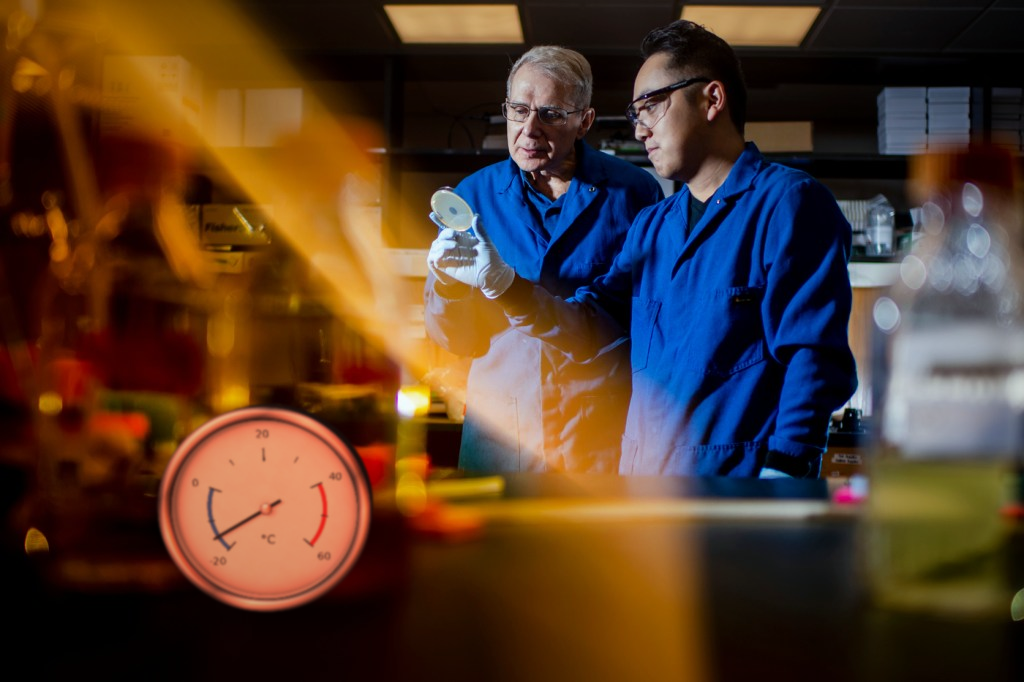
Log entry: -15 °C
